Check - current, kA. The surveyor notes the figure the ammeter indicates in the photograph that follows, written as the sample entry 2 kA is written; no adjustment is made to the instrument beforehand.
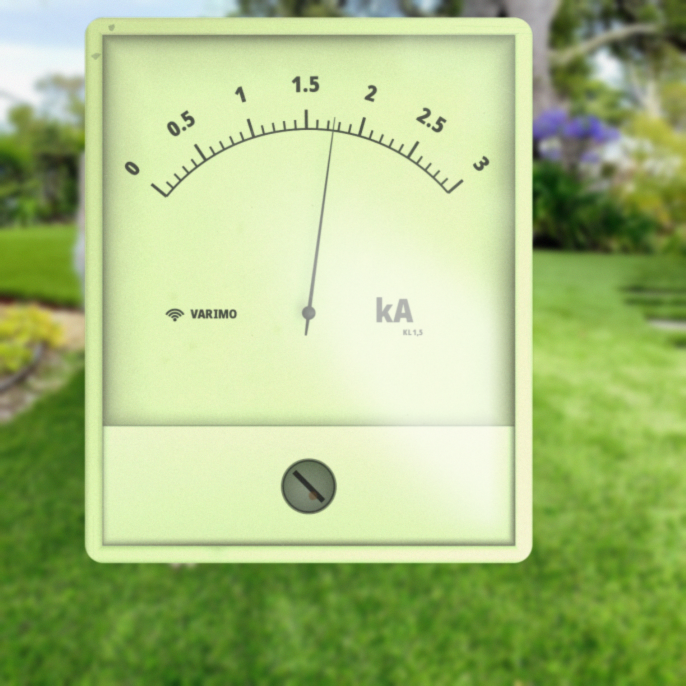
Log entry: 1.75 kA
